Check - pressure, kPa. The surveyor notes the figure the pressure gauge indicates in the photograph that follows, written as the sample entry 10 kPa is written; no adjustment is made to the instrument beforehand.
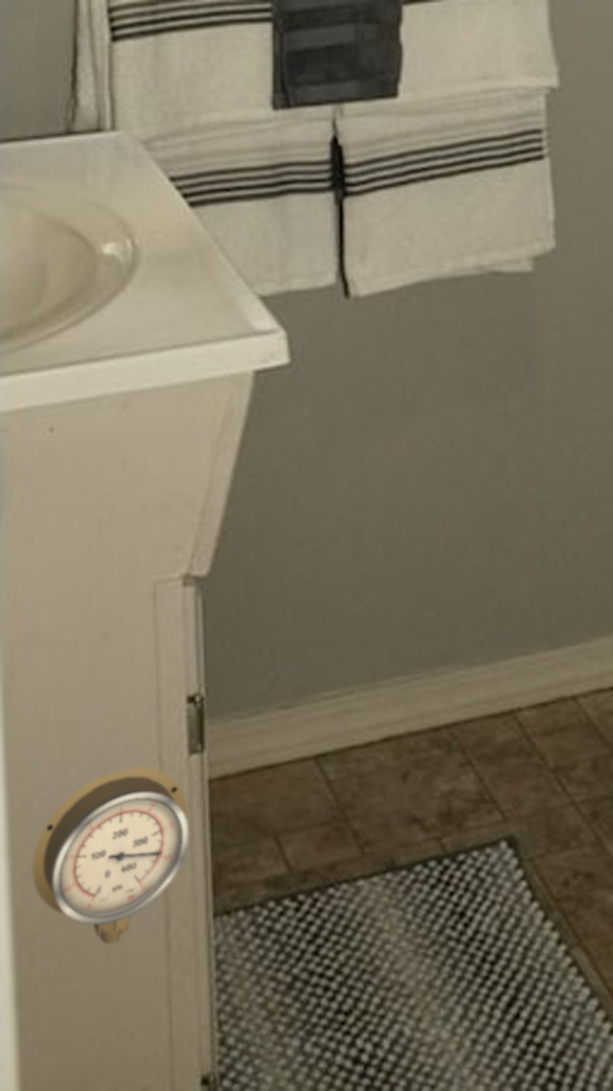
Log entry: 340 kPa
